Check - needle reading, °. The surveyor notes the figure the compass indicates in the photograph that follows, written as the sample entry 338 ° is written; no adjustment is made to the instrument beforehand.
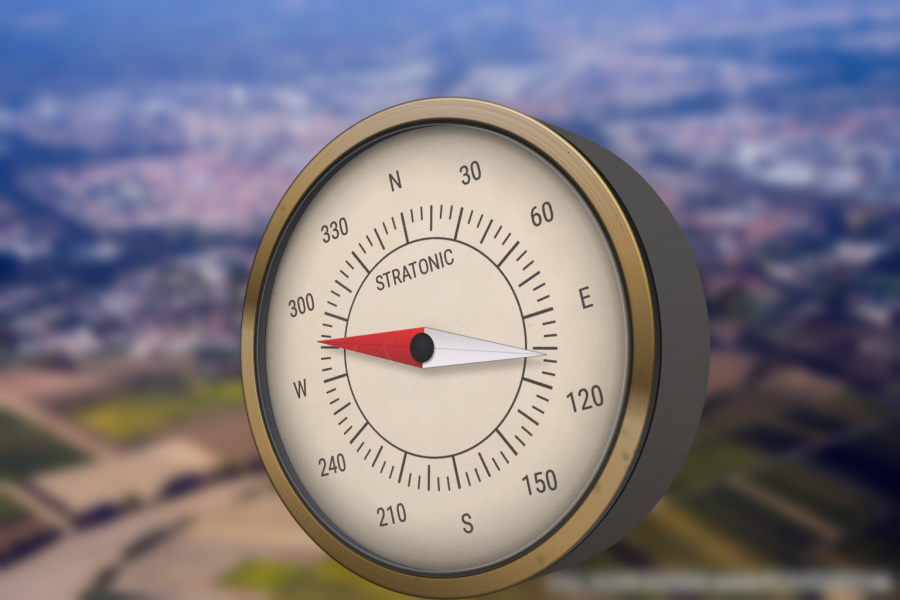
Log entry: 287.5 °
